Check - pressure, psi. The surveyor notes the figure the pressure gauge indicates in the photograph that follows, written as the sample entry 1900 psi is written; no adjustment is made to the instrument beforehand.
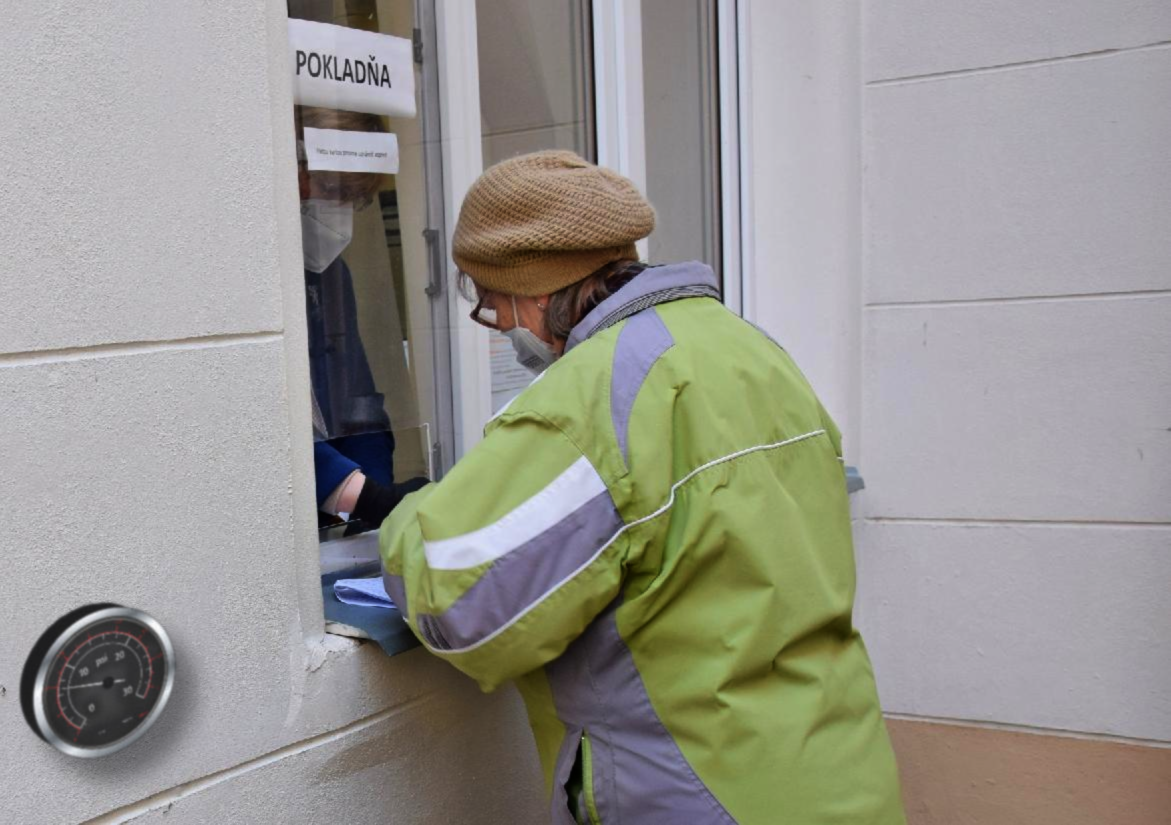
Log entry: 7 psi
